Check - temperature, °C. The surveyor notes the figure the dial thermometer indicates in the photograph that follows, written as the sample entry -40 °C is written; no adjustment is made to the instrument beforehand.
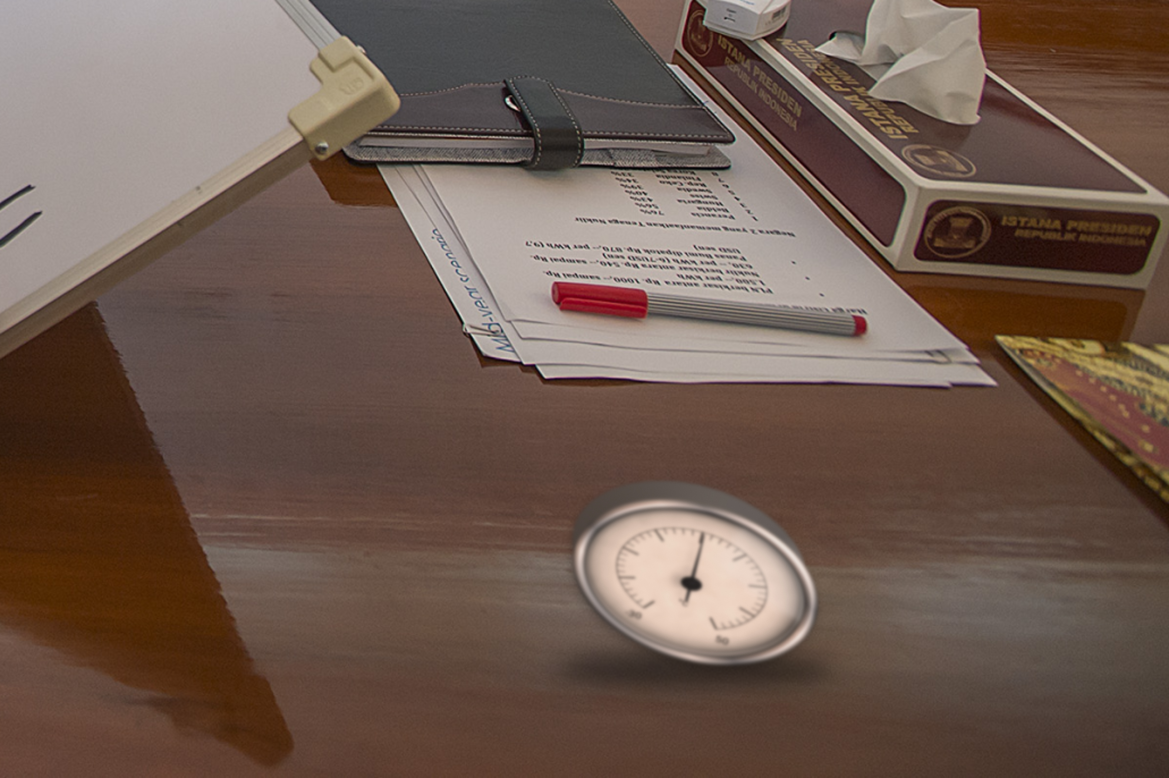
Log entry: 10 °C
